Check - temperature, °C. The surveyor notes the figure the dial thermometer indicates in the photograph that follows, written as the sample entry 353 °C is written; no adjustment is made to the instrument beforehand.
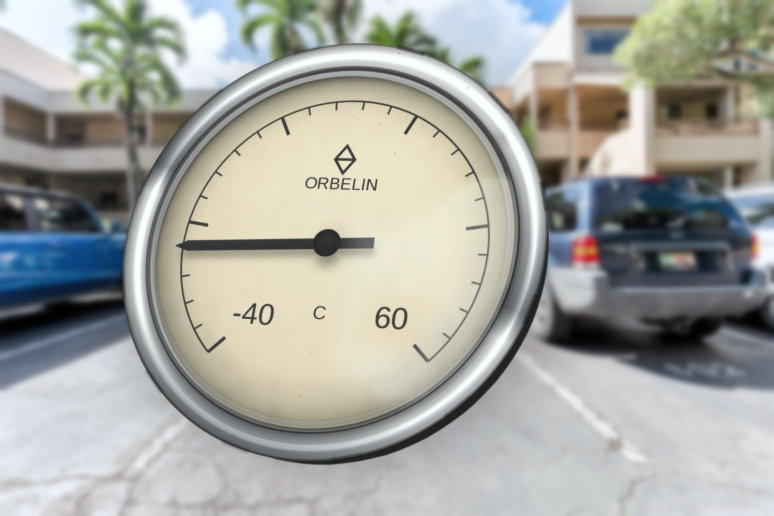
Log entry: -24 °C
